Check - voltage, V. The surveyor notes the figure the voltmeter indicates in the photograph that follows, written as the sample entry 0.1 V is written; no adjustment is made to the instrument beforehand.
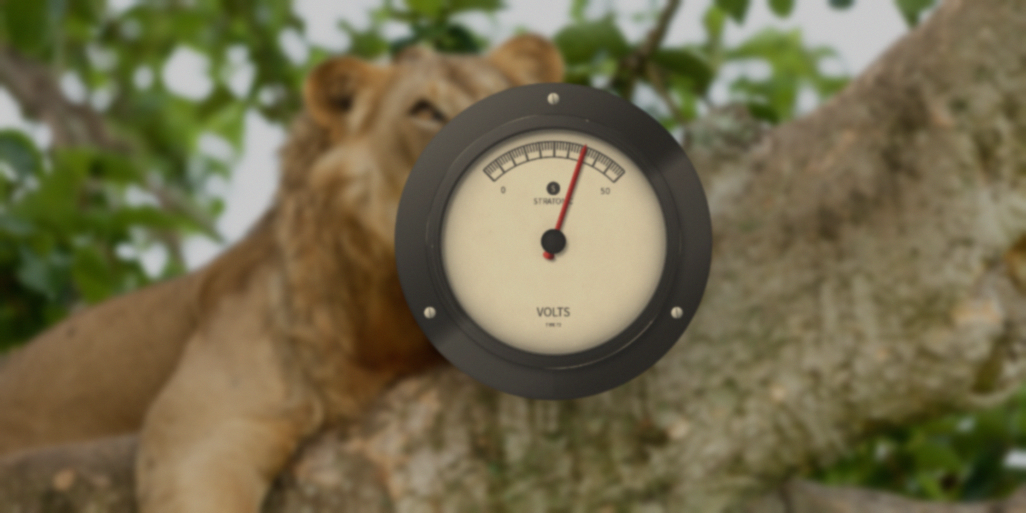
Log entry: 35 V
